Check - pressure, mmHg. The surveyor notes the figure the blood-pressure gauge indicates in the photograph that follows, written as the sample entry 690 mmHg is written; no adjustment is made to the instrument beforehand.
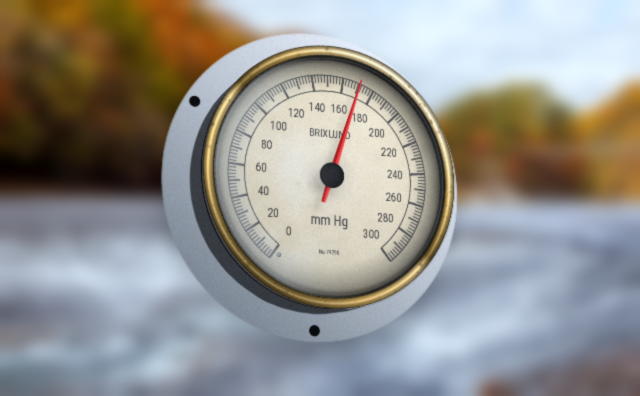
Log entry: 170 mmHg
